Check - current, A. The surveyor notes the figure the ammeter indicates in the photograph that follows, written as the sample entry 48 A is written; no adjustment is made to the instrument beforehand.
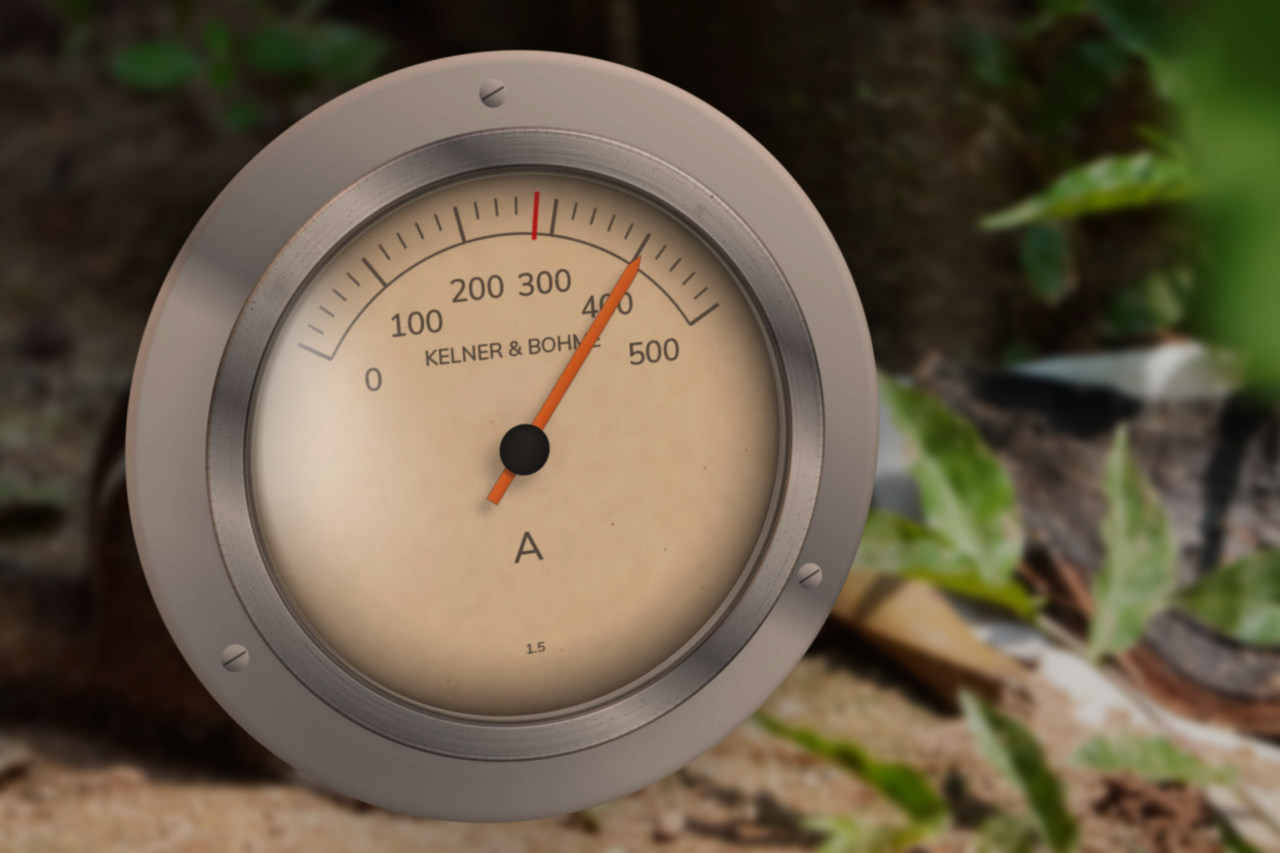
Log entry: 400 A
